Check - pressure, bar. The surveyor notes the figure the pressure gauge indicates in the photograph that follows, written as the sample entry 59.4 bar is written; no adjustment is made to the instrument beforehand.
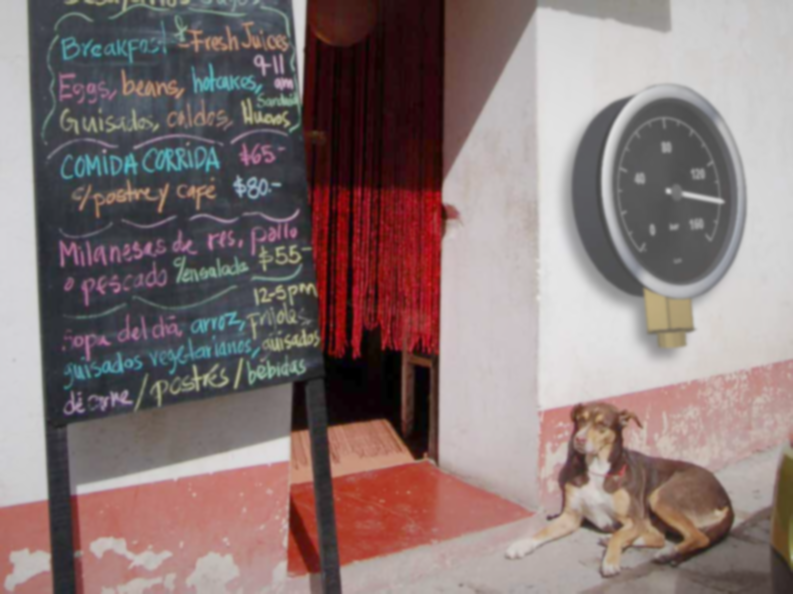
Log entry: 140 bar
